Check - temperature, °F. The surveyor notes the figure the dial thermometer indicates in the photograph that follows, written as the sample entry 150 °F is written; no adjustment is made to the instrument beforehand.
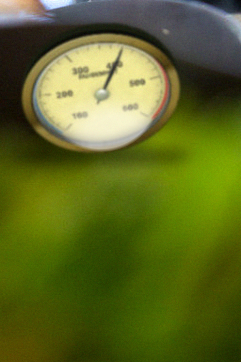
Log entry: 400 °F
